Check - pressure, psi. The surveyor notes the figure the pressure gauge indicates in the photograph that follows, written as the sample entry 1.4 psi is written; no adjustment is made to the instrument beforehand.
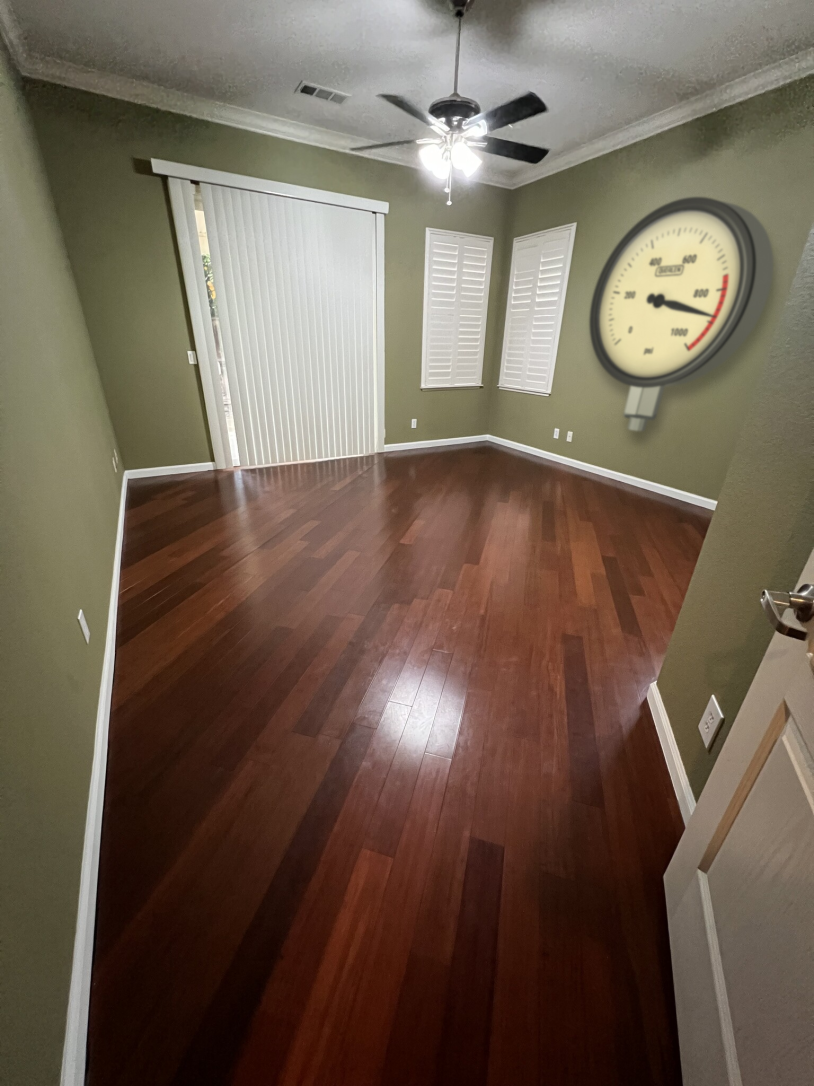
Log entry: 880 psi
